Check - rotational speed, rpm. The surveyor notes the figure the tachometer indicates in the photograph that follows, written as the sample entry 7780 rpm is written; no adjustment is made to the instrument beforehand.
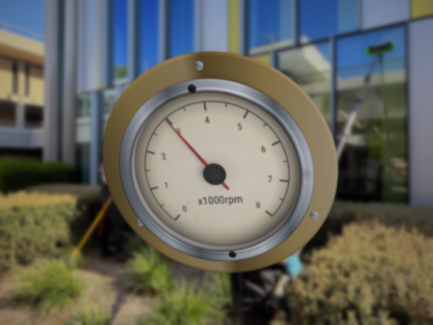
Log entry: 3000 rpm
